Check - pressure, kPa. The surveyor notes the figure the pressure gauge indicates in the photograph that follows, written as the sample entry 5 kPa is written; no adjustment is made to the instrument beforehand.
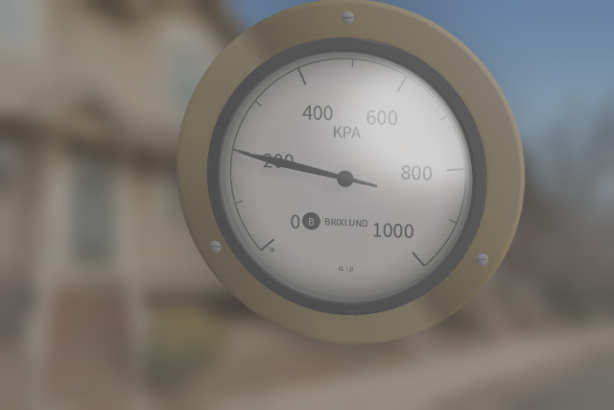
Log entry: 200 kPa
